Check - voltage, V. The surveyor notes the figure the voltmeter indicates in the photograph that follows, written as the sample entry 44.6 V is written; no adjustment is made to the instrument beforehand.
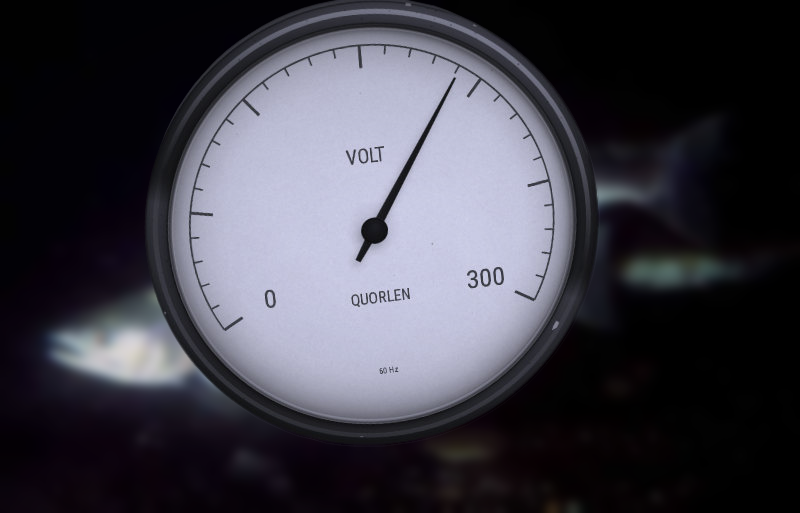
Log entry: 190 V
